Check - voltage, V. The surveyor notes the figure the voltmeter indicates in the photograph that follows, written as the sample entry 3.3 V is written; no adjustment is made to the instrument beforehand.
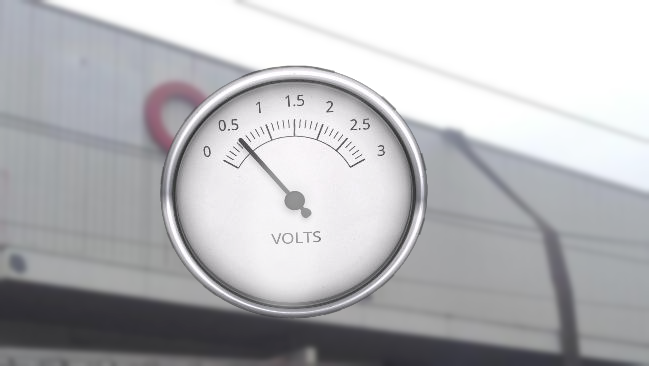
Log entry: 0.5 V
